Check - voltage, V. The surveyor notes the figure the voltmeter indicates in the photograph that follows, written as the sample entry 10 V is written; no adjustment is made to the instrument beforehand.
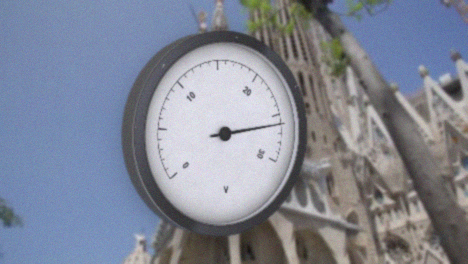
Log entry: 26 V
